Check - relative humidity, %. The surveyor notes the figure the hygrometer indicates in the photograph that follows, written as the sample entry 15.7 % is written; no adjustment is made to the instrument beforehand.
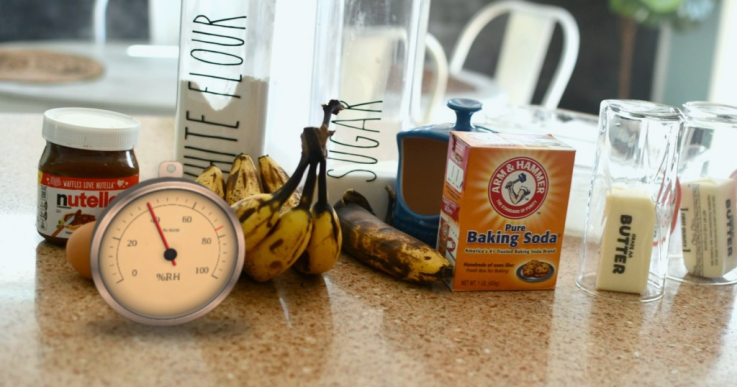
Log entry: 40 %
